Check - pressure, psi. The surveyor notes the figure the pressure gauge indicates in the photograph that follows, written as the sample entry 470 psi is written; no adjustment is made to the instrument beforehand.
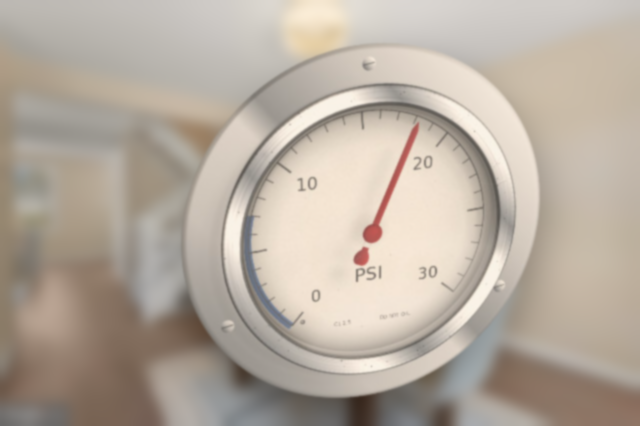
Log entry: 18 psi
